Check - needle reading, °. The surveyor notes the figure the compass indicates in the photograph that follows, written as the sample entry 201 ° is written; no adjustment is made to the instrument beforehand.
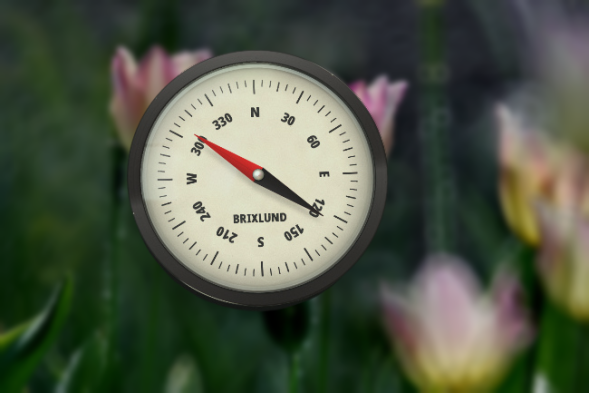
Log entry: 305 °
